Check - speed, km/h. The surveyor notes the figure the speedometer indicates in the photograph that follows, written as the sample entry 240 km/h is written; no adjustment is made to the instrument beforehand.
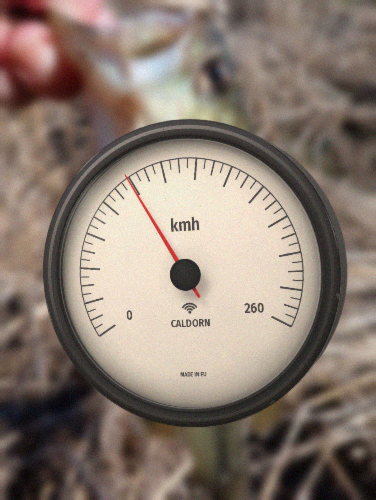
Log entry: 100 km/h
